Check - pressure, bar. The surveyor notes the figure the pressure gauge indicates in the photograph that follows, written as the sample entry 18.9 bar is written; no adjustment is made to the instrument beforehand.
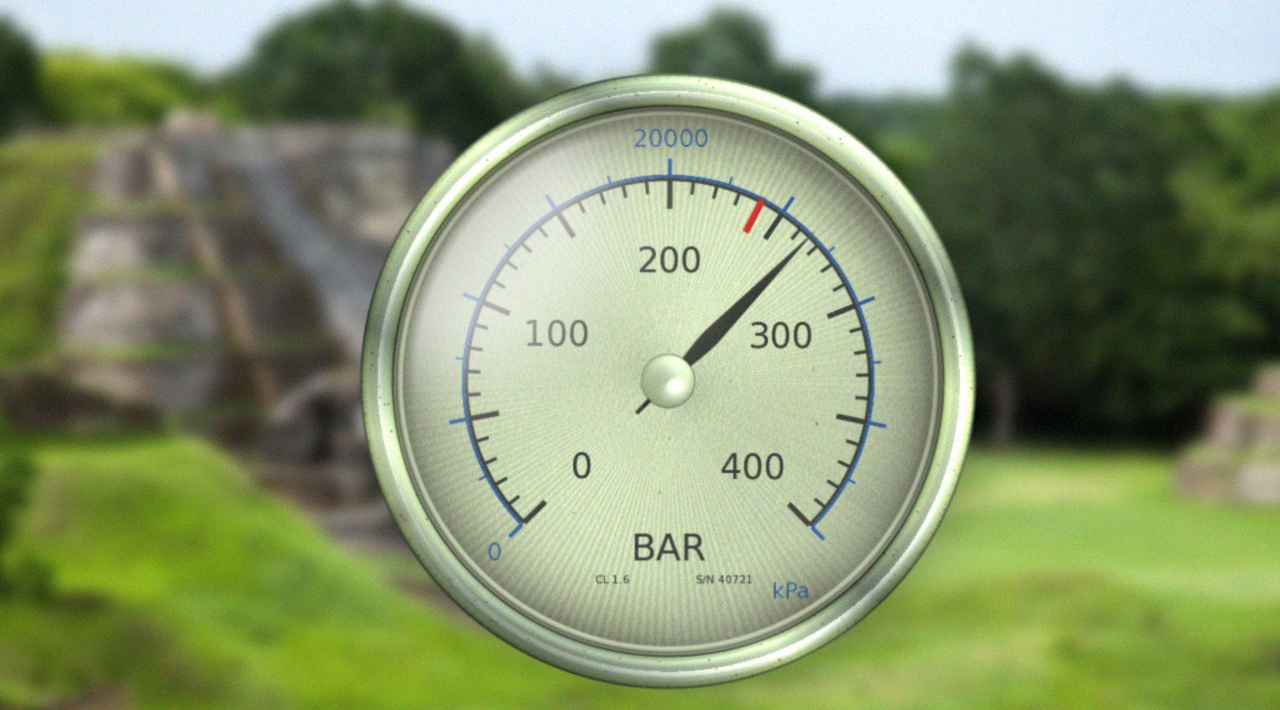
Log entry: 265 bar
